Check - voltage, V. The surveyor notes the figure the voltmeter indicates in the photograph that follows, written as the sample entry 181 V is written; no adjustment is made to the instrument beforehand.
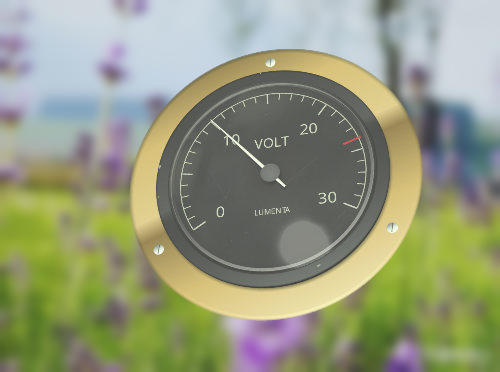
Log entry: 10 V
